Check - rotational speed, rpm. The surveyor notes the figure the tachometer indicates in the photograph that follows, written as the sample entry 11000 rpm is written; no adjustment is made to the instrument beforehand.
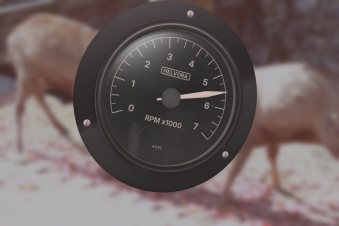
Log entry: 5500 rpm
